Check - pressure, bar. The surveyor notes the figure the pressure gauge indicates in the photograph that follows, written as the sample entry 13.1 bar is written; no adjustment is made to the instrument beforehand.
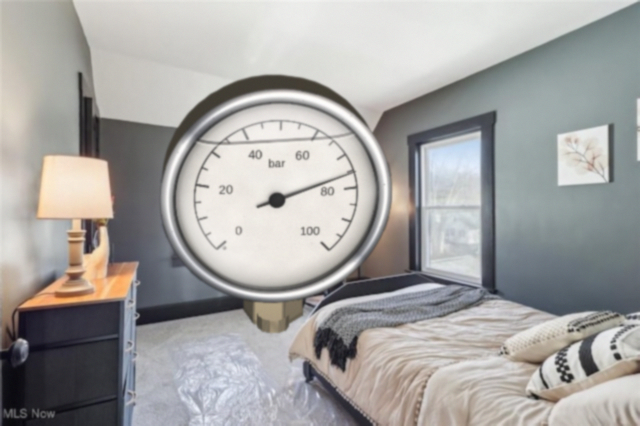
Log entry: 75 bar
